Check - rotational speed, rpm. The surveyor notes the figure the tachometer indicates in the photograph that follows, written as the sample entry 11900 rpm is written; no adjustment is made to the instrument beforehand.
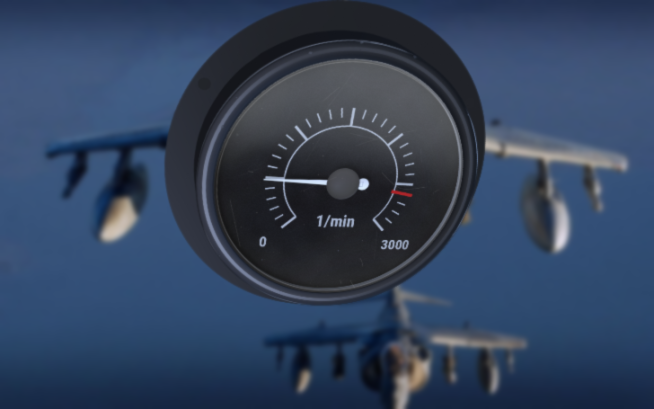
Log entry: 500 rpm
